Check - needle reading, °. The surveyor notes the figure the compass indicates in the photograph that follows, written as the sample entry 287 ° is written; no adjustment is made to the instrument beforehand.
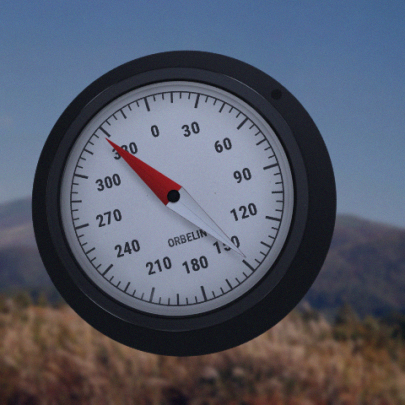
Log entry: 327.5 °
